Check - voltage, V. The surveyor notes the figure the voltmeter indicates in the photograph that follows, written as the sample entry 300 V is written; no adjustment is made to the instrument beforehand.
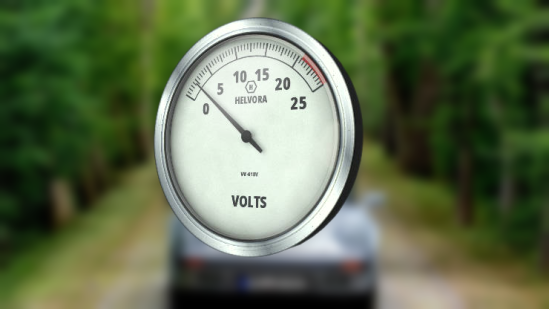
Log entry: 2.5 V
